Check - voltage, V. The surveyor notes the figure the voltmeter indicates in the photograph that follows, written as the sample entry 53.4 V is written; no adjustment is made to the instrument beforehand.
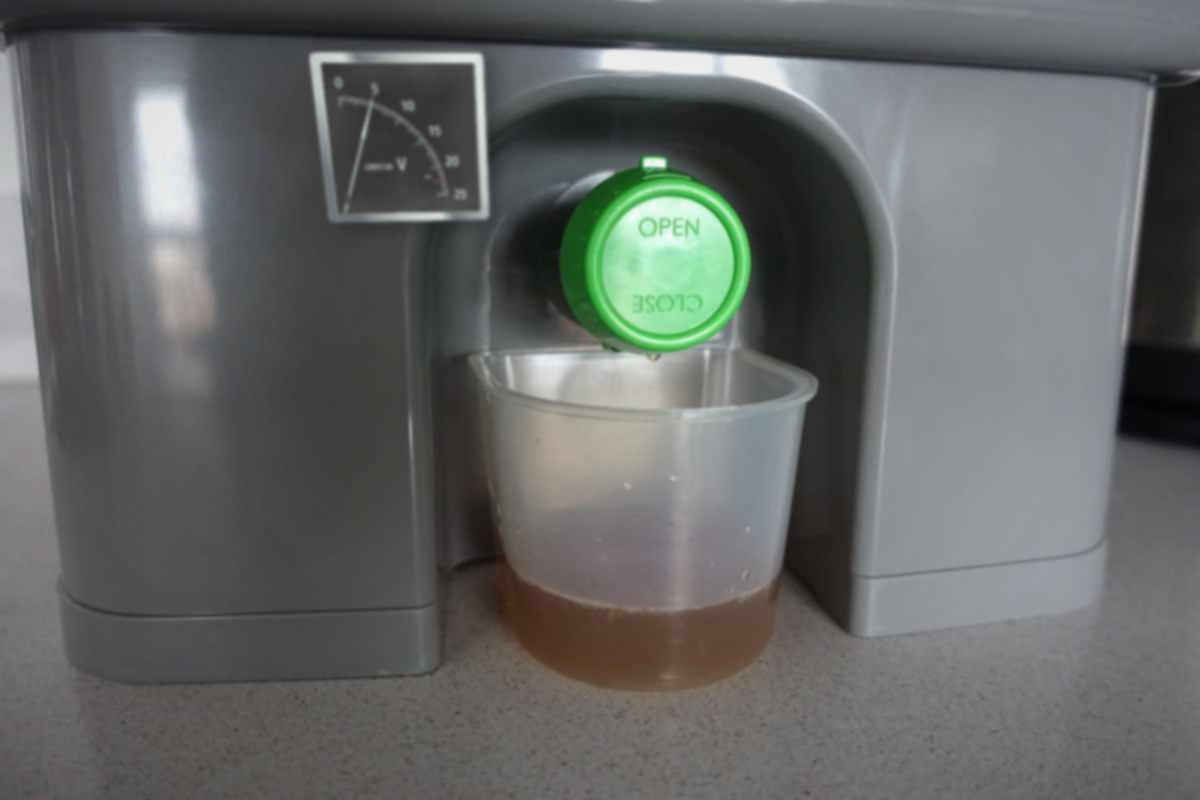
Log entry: 5 V
